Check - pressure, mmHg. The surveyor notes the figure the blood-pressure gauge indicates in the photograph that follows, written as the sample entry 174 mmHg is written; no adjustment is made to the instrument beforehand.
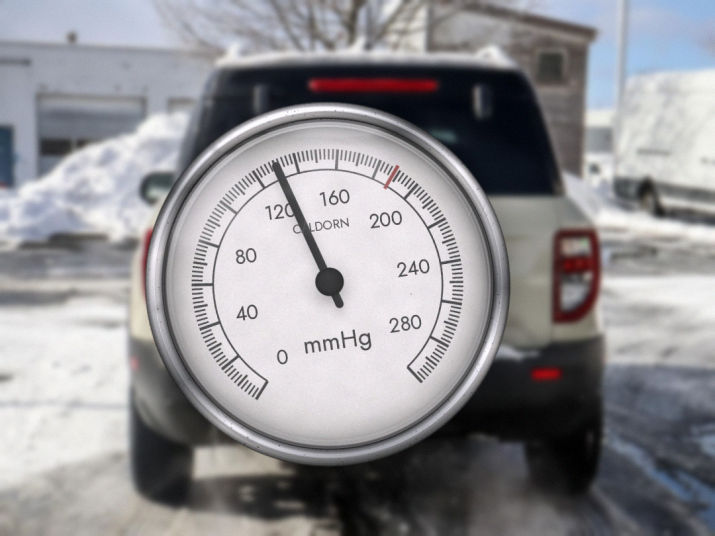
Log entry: 130 mmHg
